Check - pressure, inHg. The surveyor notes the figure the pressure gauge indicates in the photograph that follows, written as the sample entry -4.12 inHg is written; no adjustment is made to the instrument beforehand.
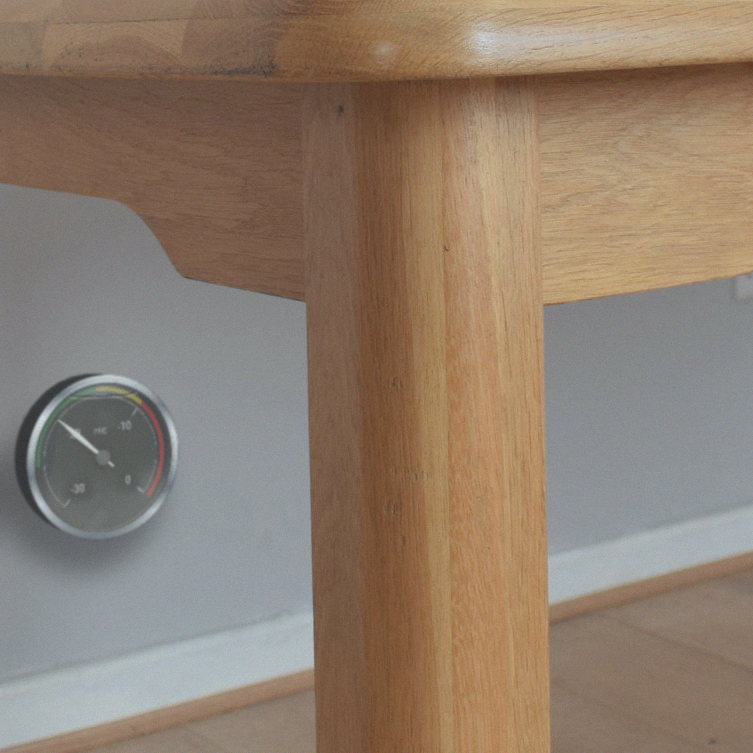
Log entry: -20 inHg
